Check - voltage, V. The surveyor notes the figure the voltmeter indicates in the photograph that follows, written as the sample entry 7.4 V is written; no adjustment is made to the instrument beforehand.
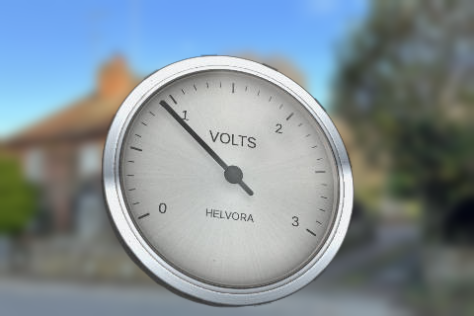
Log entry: 0.9 V
